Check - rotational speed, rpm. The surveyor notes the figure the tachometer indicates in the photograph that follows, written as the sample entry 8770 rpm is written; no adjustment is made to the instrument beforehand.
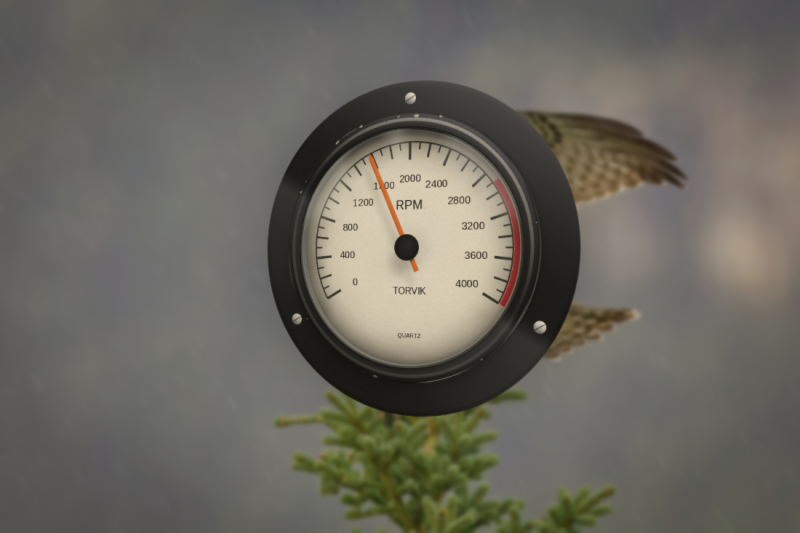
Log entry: 1600 rpm
